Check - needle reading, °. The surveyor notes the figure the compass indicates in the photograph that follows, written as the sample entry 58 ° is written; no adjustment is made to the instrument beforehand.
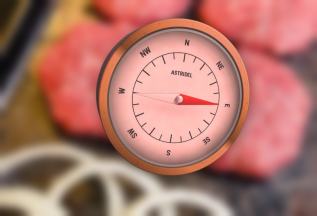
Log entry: 90 °
